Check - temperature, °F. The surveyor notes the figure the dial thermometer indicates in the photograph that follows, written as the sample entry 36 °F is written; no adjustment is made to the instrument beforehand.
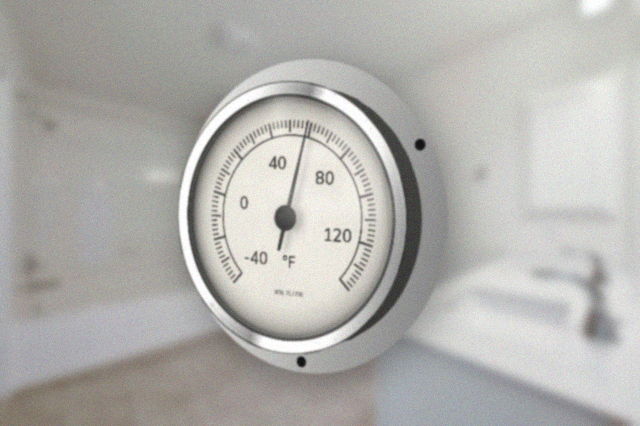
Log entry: 60 °F
